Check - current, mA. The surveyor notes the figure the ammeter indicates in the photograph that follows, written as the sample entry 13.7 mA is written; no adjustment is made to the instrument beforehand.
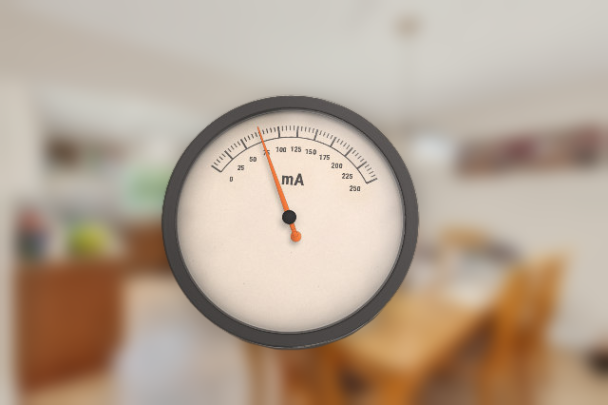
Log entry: 75 mA
